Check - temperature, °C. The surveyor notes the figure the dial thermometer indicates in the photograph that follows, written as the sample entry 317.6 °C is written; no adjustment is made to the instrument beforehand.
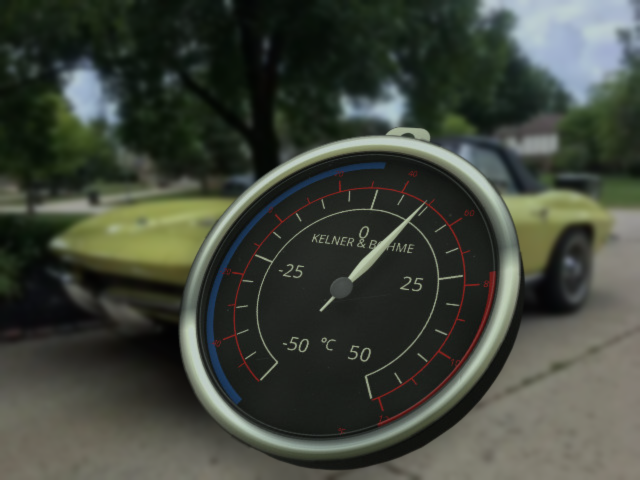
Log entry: 10 °C
